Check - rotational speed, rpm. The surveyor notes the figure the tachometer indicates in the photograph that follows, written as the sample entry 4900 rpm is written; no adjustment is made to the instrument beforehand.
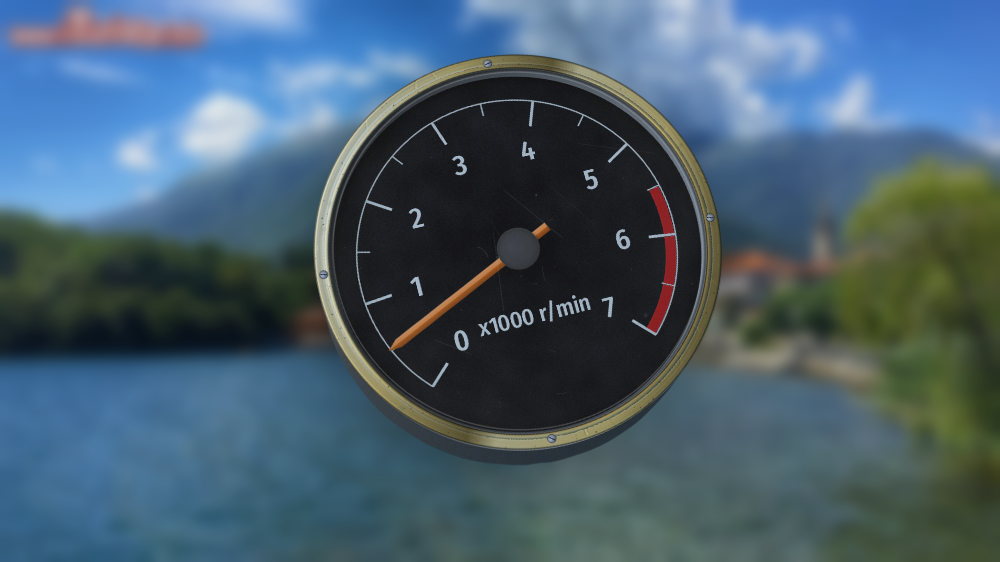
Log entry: 500 rpm
